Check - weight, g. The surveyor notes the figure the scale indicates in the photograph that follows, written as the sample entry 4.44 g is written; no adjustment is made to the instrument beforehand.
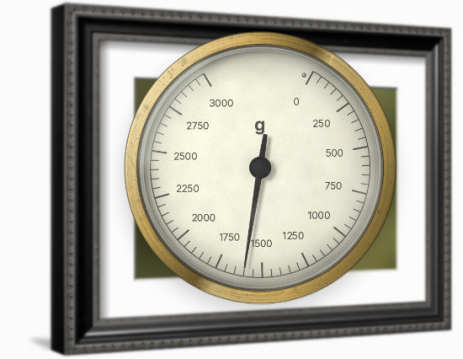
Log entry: 1600 g
